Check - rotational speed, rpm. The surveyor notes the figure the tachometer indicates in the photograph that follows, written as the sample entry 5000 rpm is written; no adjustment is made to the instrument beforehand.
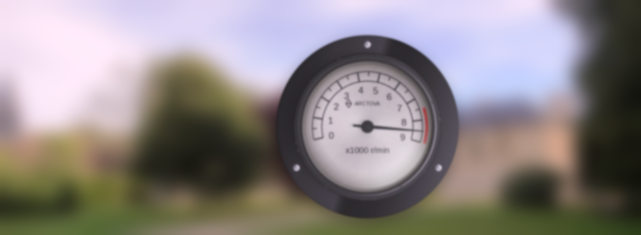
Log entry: 8500 rpm
